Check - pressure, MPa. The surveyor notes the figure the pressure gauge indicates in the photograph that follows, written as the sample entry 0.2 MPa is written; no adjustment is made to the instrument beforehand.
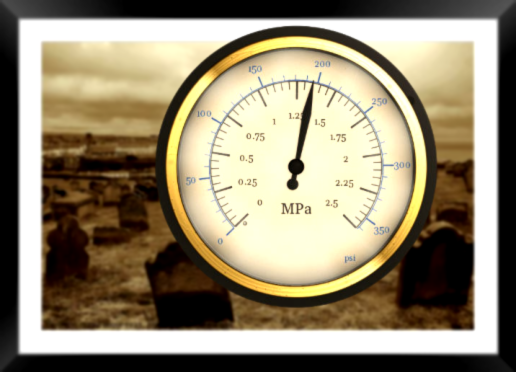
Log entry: 1.35 MPa
